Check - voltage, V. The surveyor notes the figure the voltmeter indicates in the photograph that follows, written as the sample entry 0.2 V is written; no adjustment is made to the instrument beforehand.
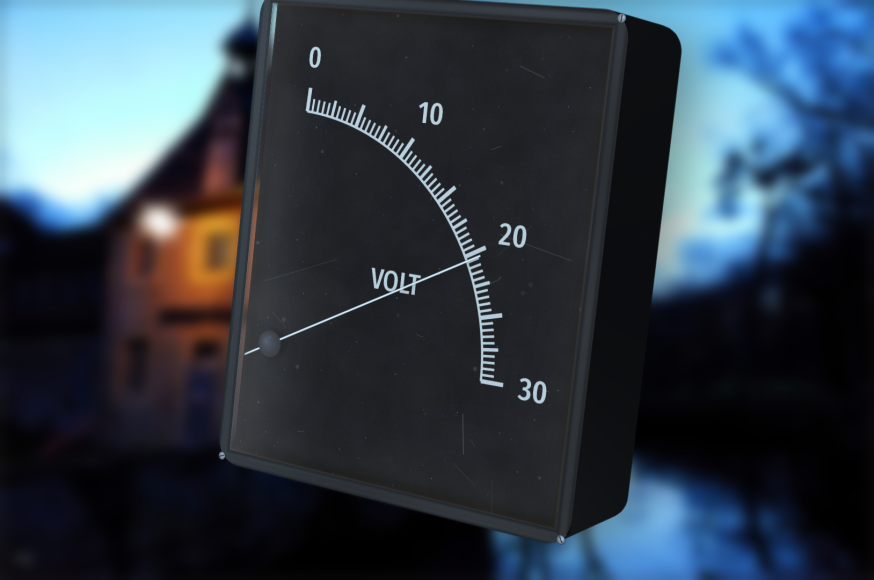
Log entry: 20.5 V
